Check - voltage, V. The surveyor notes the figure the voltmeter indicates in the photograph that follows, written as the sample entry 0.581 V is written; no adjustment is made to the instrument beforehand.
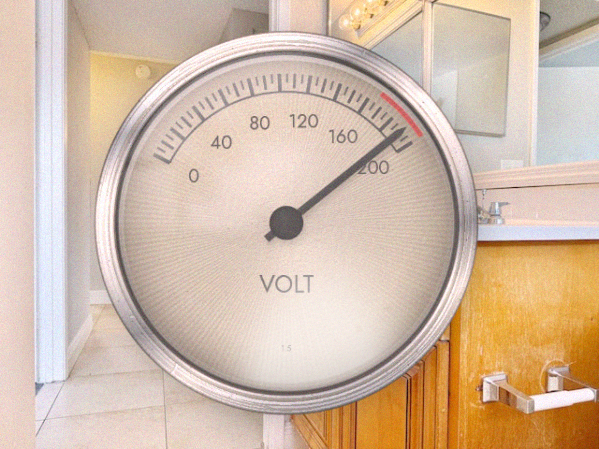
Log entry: 190 V
